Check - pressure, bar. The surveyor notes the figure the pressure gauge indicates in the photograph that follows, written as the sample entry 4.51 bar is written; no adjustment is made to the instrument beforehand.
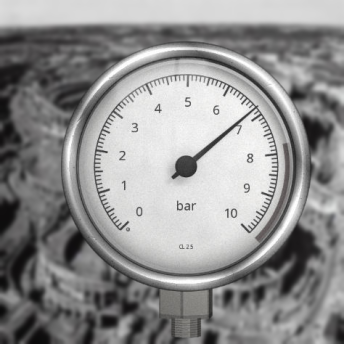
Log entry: 6.8 bar
